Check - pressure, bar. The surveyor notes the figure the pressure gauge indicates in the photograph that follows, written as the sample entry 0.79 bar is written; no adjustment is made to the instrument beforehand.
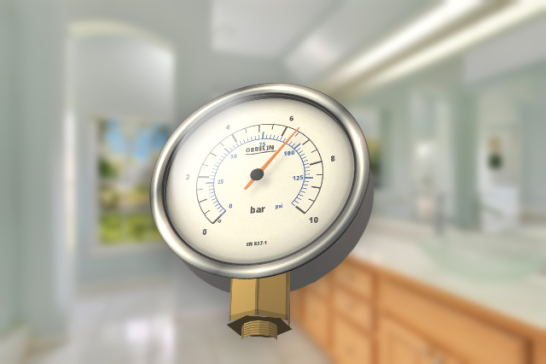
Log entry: 6.5 bar
